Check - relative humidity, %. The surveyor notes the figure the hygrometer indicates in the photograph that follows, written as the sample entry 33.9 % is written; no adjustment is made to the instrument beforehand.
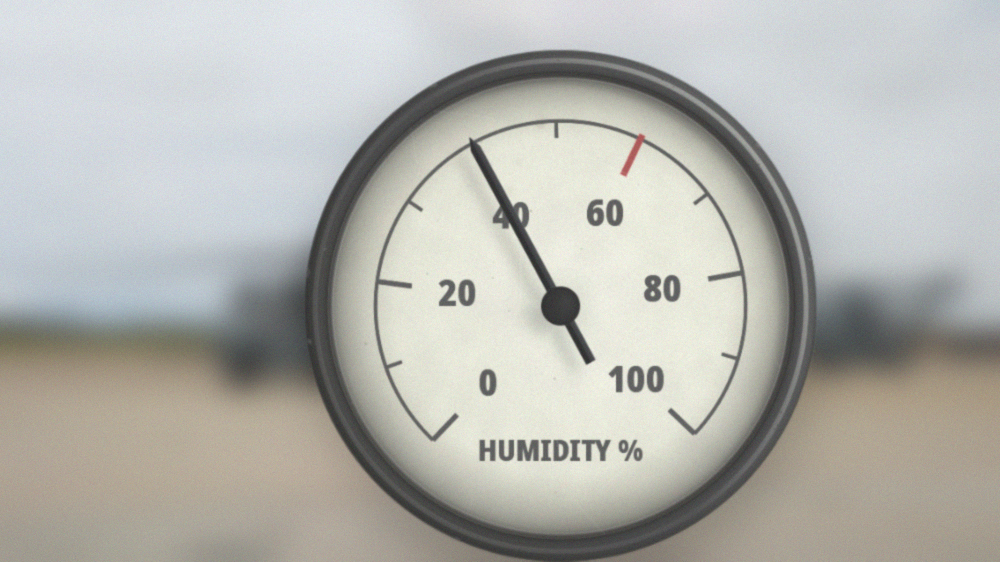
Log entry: 40 %
